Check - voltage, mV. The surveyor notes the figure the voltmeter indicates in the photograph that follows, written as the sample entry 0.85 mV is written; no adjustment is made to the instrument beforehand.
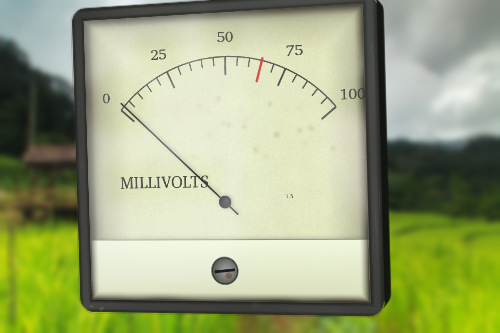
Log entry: 2.5 mV
